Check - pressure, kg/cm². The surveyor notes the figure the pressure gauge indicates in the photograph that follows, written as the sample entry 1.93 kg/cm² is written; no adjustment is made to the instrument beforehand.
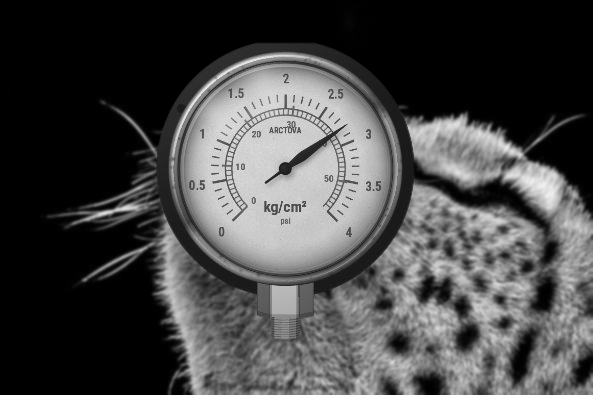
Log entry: 2.8 kg/cm²
